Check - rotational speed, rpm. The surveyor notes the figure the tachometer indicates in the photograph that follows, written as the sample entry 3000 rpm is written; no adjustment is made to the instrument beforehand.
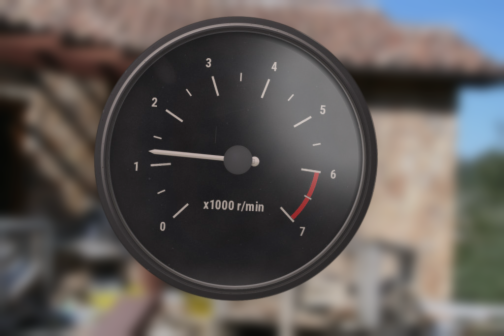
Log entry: 1250 rpm
